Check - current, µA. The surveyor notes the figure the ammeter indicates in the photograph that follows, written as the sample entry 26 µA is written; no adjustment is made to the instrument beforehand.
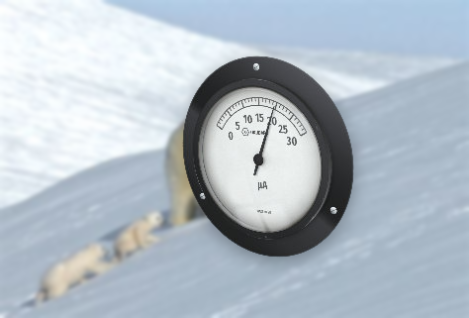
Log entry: 20 µA
